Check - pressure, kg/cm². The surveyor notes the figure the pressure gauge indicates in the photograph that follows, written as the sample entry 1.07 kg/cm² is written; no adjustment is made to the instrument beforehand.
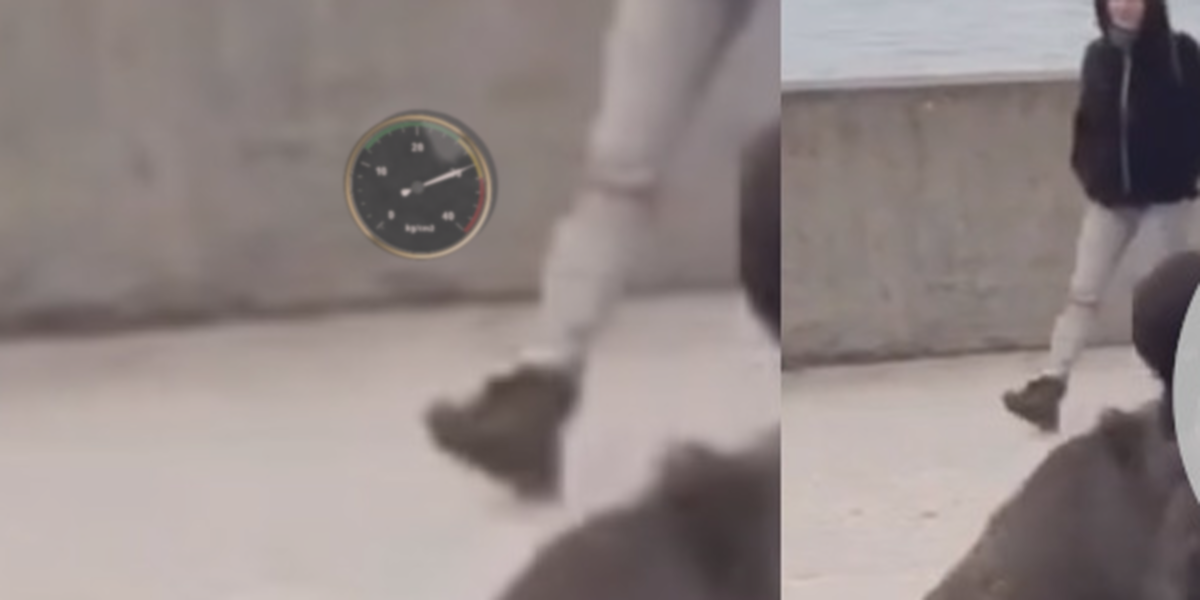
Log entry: 30 kg/cm²
